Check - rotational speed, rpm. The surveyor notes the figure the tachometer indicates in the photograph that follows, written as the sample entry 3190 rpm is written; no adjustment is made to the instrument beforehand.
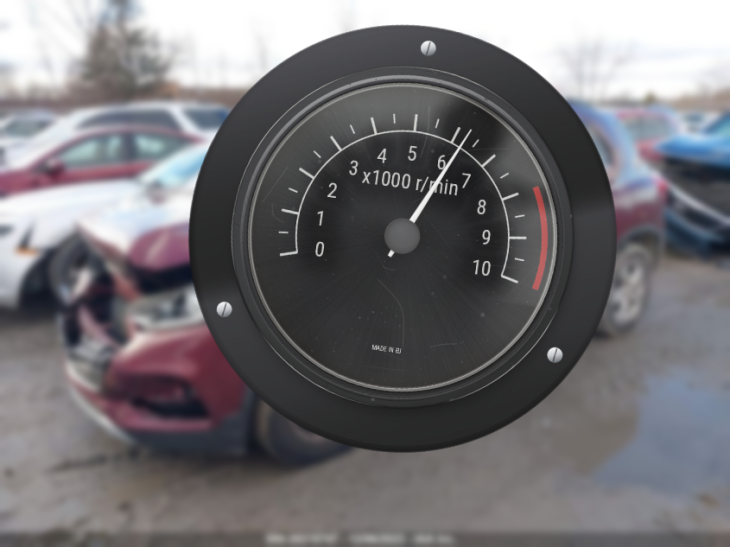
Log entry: 6250 rpm
